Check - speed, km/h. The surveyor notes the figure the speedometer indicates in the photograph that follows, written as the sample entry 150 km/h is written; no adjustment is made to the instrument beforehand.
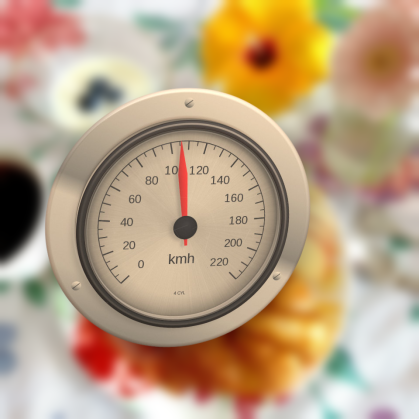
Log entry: 105 km/h
